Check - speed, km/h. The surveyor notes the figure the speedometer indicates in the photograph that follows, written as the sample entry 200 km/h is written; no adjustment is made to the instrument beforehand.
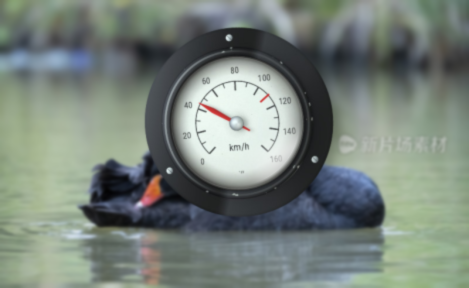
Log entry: 45 km/h
